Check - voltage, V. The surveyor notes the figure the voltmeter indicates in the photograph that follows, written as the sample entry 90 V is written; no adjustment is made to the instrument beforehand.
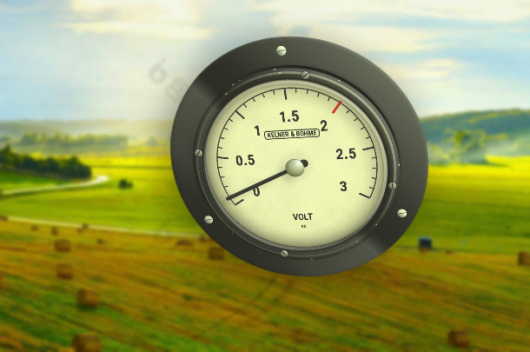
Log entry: 0.1 V
